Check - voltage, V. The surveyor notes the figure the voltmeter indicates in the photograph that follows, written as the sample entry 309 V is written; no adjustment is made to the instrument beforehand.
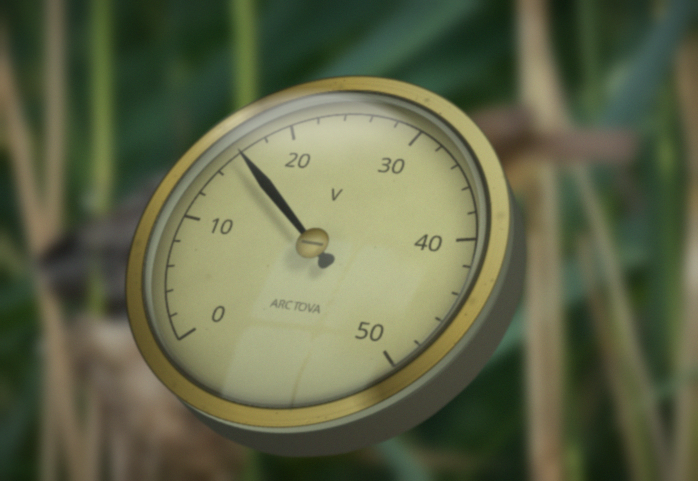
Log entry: 16 V
